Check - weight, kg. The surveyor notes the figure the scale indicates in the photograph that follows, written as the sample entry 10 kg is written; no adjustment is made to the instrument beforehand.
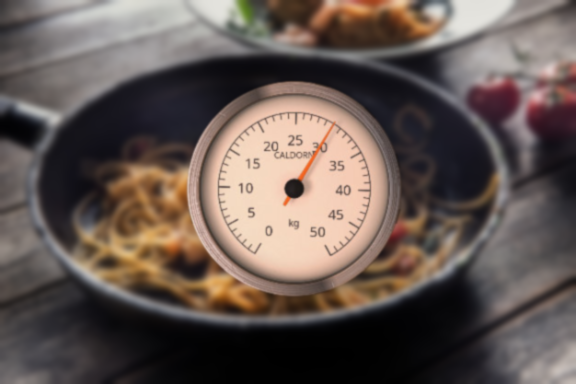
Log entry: 30 kg
